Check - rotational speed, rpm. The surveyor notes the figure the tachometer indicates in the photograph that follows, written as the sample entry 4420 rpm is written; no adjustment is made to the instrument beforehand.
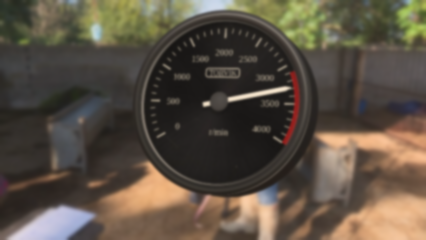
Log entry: 3300 rpm
